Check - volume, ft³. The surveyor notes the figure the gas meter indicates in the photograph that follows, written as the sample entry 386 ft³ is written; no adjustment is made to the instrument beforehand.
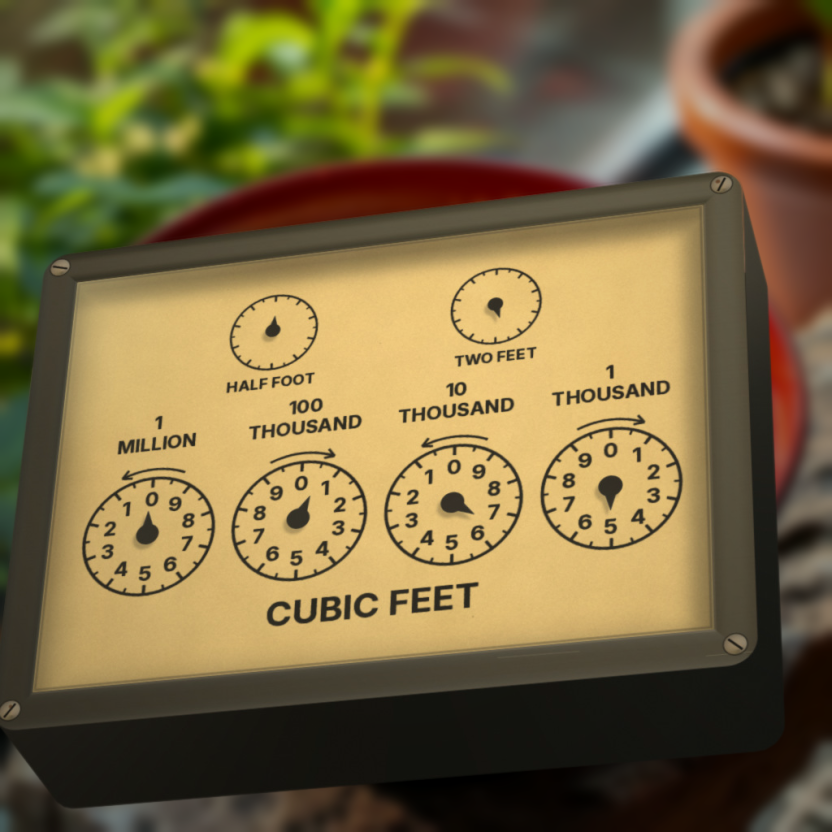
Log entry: 6500 ft³
